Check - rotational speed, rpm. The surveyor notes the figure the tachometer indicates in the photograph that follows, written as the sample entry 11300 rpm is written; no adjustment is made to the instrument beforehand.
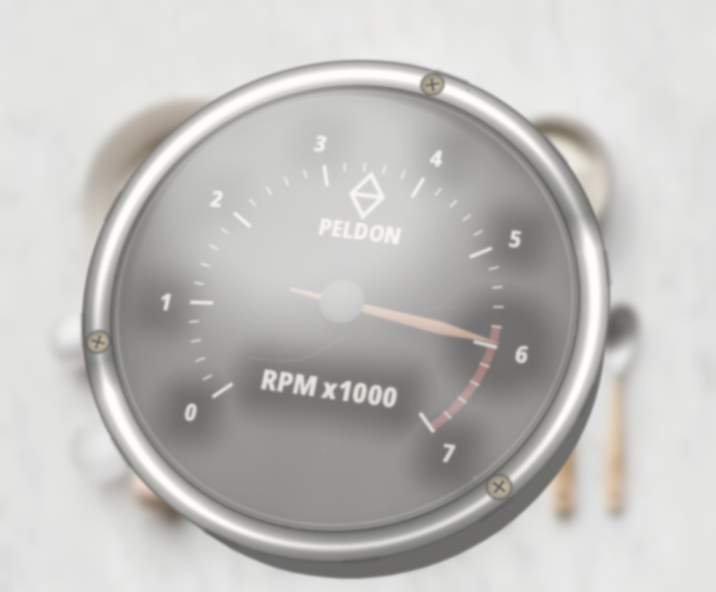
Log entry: 6000 rpm
